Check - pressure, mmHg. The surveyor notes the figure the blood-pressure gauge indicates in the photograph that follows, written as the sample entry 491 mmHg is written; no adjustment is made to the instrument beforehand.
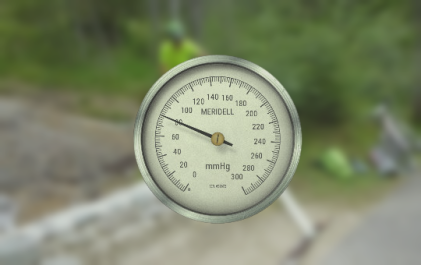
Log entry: 80 mmHg
